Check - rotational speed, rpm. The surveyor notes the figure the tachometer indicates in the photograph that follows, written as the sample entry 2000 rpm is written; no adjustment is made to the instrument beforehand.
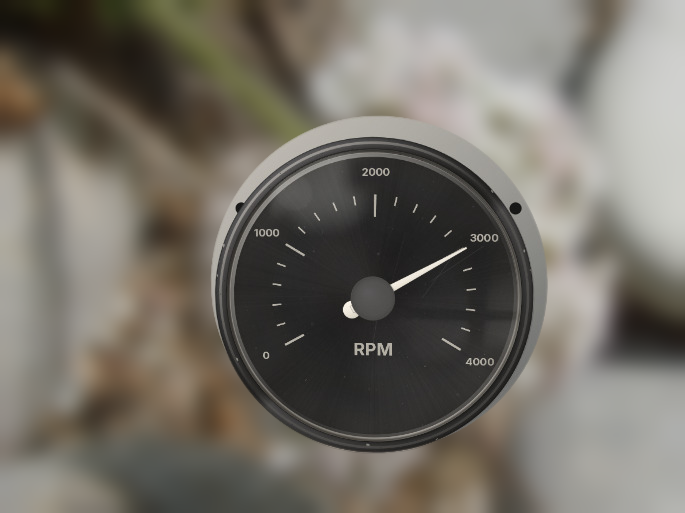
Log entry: 3000 rpm
